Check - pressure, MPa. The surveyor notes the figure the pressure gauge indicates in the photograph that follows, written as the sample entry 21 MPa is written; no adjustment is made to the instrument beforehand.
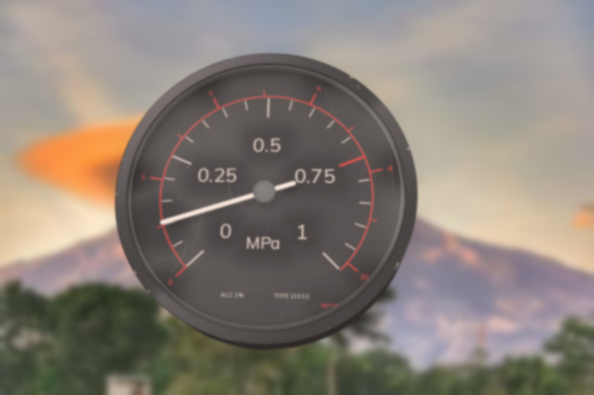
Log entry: 0.1 MPa
